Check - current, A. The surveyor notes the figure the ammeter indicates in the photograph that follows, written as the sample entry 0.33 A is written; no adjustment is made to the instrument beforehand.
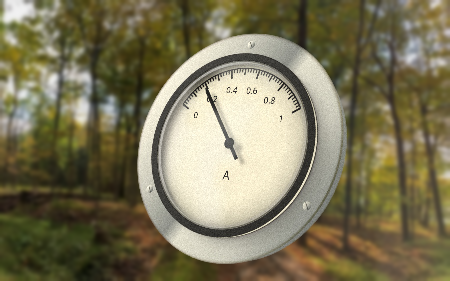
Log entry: 0.2 A
